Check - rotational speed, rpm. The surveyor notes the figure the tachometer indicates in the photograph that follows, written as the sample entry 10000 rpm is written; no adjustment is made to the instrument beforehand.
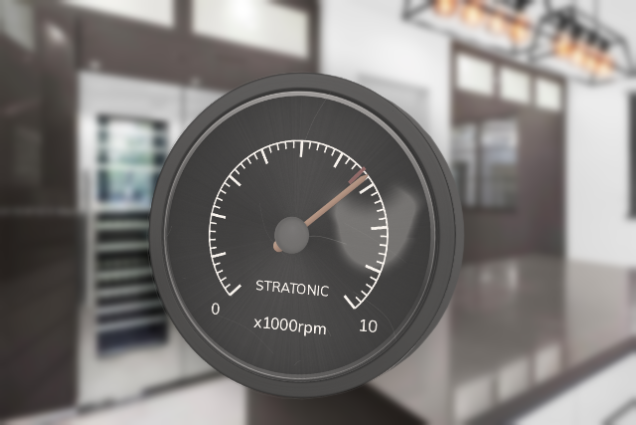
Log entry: 6800 rpm
